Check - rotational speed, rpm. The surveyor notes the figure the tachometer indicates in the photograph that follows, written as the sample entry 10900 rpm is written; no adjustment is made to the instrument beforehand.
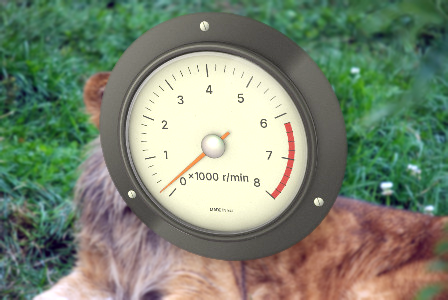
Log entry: 200 rpm
